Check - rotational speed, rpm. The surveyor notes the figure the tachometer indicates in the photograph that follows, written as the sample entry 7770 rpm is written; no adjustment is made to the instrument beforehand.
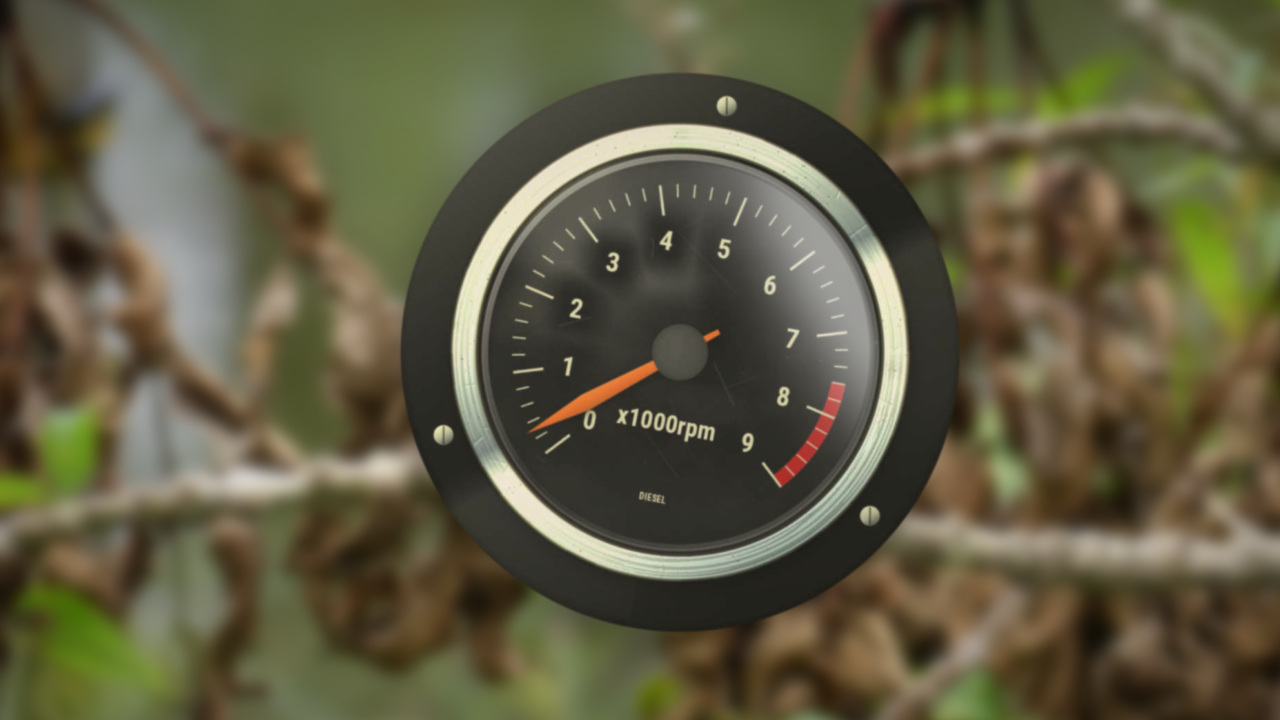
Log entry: 300 rpm
